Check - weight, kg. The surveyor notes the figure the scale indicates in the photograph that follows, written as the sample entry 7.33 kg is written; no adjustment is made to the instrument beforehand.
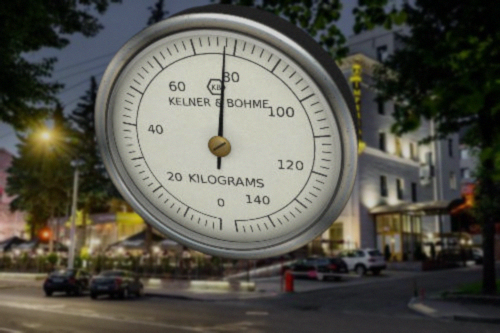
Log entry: 78 kg
